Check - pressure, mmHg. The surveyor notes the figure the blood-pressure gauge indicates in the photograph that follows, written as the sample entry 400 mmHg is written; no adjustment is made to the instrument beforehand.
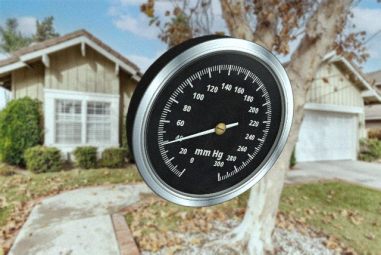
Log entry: 40 mmHg
